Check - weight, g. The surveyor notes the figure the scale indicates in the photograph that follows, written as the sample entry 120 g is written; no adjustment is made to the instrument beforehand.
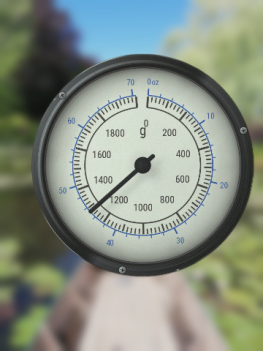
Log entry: 1280 g
